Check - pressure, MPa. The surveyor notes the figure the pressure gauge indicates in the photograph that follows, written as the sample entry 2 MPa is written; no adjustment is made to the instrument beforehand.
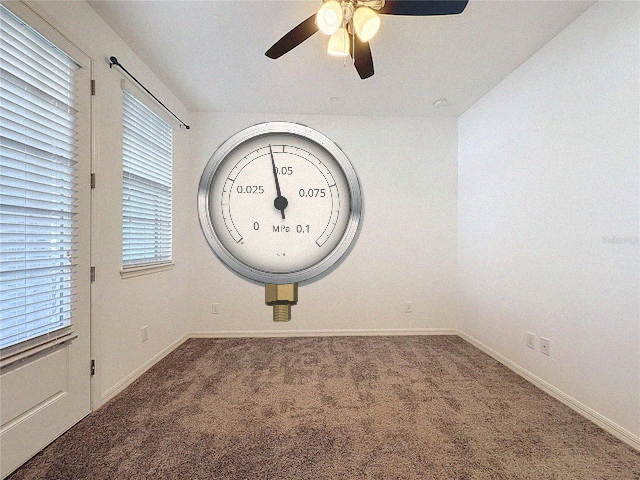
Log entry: 0.045 MPa
